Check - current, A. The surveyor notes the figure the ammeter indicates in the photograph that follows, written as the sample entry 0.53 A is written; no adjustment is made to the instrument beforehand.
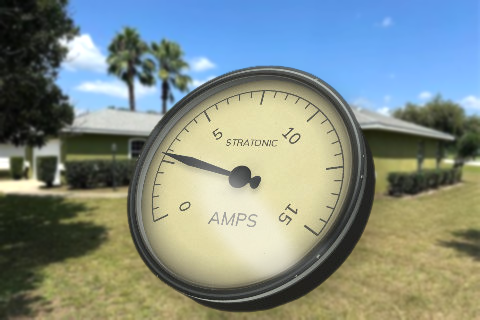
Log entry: 2.75 A
